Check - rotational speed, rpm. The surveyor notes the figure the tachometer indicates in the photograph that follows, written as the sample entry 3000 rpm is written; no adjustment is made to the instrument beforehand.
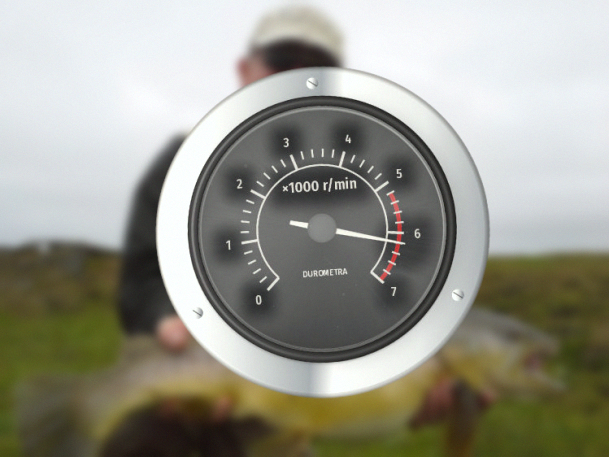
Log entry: 6200 rpm
